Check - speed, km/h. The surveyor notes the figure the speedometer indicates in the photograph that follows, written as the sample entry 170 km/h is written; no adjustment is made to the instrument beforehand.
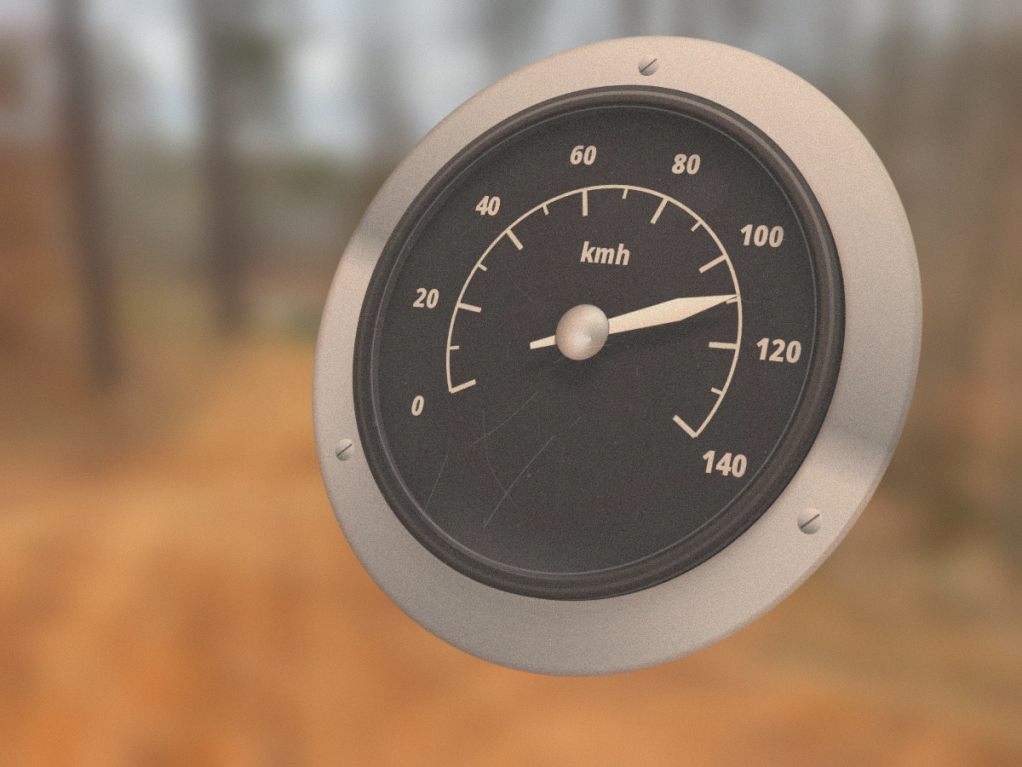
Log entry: 110 km/h
